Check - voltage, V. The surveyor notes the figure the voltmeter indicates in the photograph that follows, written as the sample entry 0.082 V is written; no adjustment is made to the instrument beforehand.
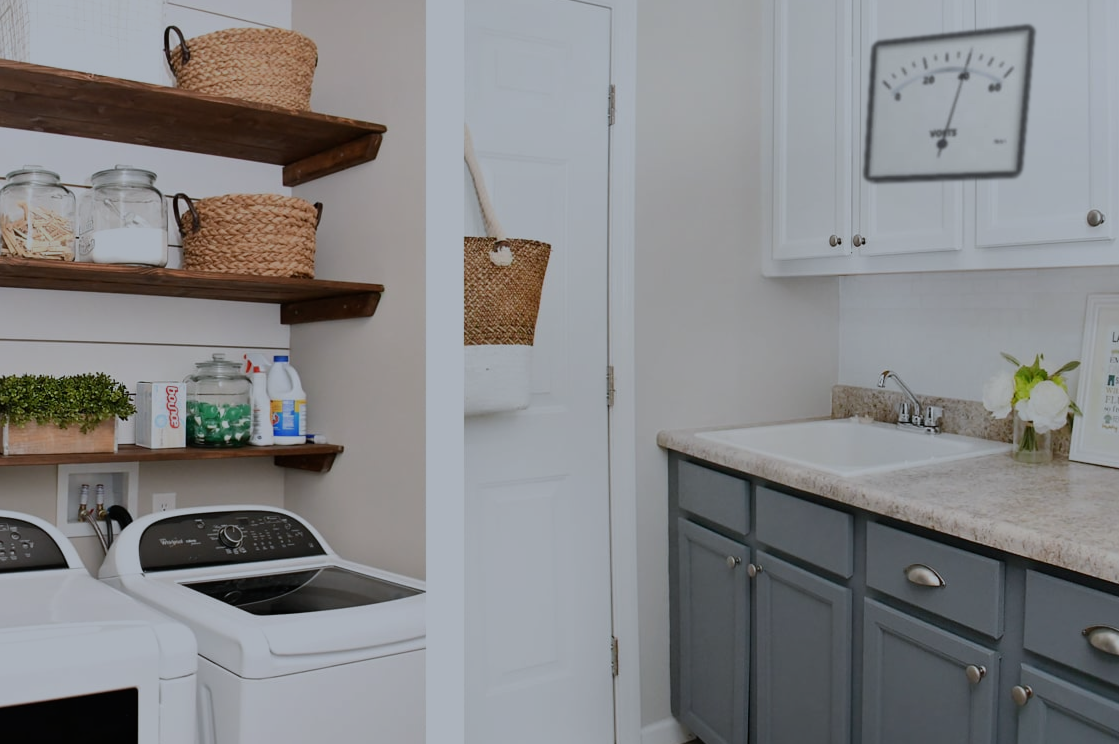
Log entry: 40 V
